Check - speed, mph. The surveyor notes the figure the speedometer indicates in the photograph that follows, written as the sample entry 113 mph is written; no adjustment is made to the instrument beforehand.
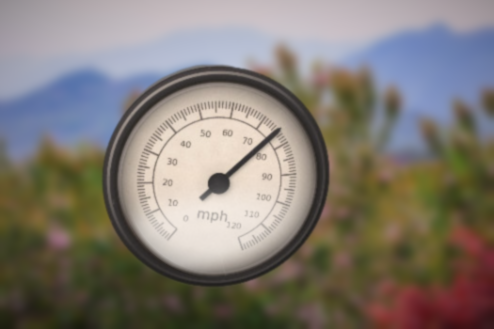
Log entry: 75 mph
